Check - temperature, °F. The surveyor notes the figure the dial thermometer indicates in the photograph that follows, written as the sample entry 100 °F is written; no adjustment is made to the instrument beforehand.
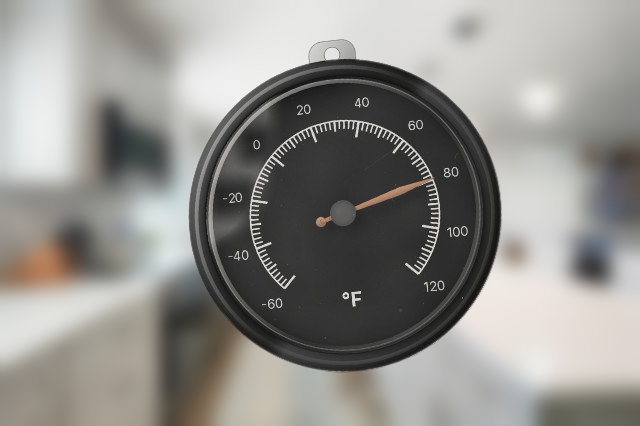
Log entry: 80 °F
